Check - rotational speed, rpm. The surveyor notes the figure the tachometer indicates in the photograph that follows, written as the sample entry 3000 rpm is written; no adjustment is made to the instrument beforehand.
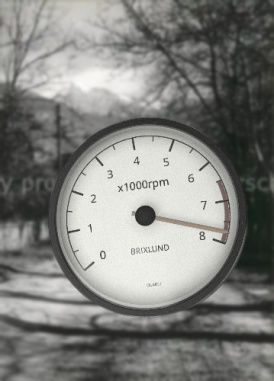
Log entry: 7750 rpm
